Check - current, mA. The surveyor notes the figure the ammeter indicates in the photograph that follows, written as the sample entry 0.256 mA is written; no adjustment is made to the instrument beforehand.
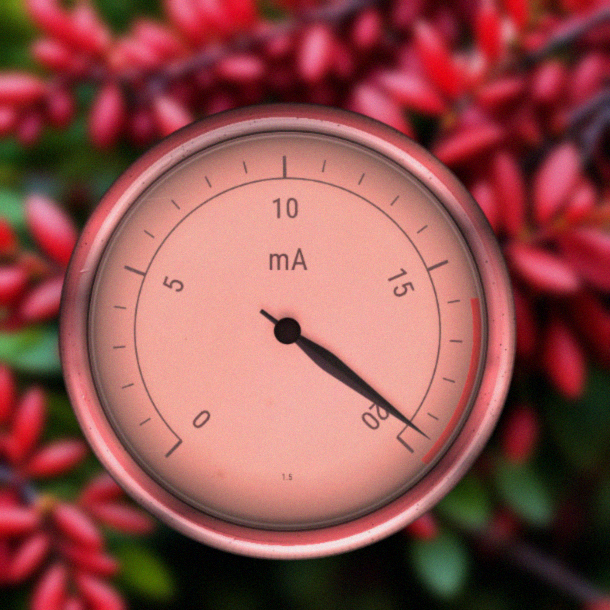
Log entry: 19.5 mA
